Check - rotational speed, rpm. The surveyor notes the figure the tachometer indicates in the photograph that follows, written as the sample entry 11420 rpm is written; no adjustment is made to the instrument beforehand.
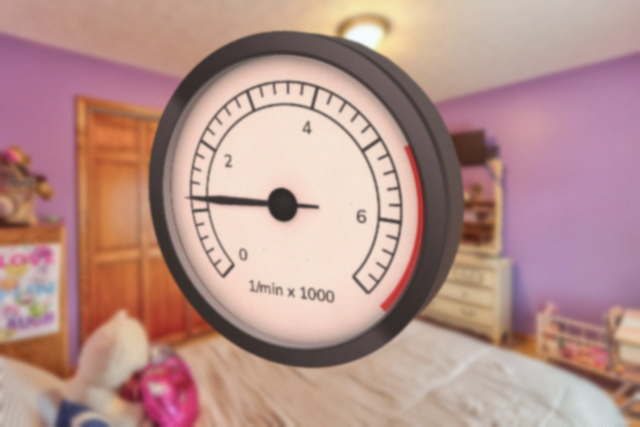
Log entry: 1200 rpm
